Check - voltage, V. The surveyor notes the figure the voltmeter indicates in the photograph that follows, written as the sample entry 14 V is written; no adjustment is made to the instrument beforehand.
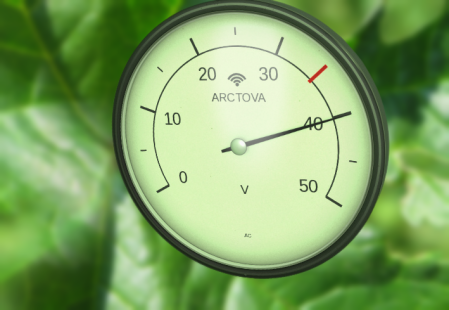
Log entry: 40 V
